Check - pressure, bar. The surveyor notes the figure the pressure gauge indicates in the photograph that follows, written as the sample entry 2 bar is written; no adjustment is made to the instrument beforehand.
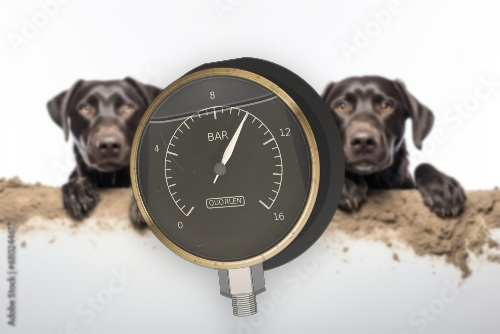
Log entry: 10 bar
